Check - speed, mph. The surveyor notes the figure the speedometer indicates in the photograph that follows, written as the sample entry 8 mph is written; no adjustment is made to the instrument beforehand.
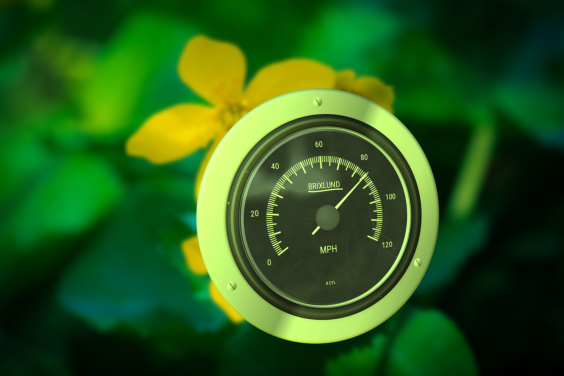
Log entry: 85 mph
